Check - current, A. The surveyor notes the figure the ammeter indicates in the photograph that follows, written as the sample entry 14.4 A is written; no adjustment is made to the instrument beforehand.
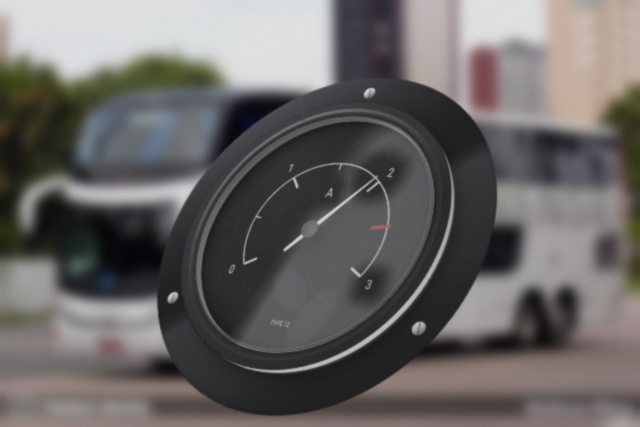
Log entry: 2 A
